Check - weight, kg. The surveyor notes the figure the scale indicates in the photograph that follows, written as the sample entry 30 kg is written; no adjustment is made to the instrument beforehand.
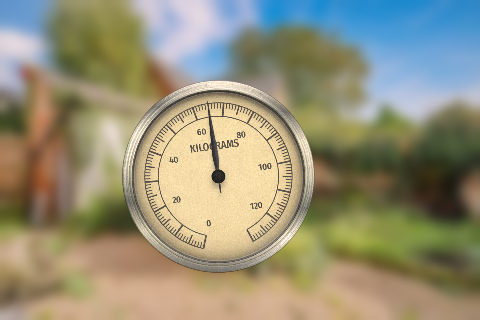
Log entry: 65 kg
